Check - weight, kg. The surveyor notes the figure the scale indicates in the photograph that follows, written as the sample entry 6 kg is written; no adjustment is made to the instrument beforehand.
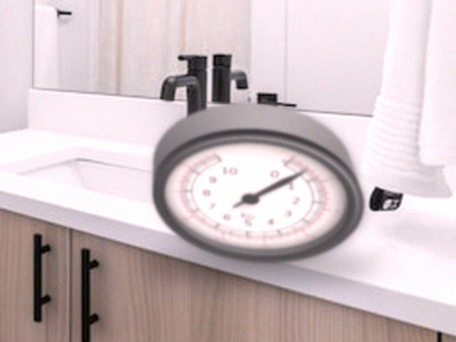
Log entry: 0.5 kg
